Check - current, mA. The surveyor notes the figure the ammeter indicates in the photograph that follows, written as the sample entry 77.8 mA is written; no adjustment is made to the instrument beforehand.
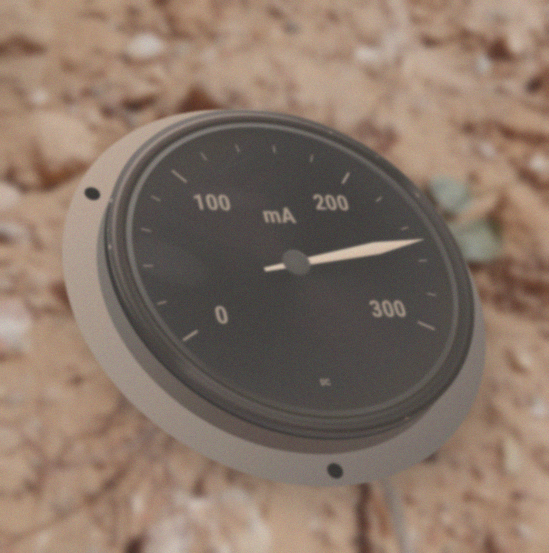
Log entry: 250 mA
